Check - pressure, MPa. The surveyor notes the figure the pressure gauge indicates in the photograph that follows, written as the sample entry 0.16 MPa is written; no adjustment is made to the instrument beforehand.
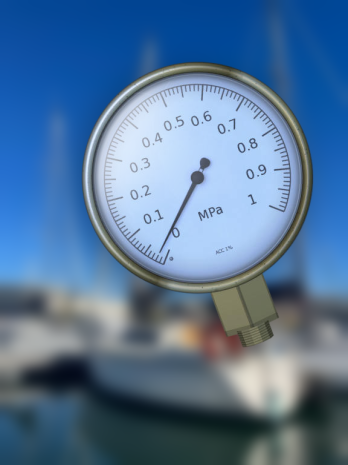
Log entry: 0.02 MPa
